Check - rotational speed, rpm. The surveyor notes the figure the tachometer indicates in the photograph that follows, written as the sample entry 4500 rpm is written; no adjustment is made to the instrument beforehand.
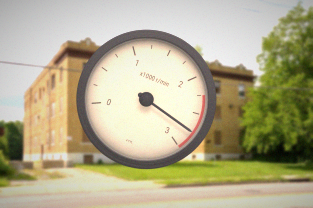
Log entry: 2750 rpm
